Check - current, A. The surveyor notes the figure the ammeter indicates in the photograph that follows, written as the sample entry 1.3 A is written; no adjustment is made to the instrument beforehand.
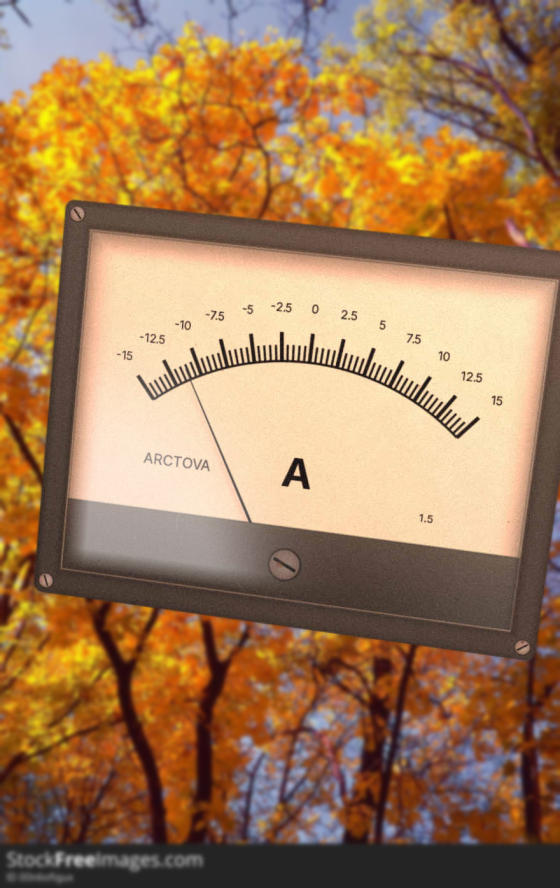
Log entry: -11 A
